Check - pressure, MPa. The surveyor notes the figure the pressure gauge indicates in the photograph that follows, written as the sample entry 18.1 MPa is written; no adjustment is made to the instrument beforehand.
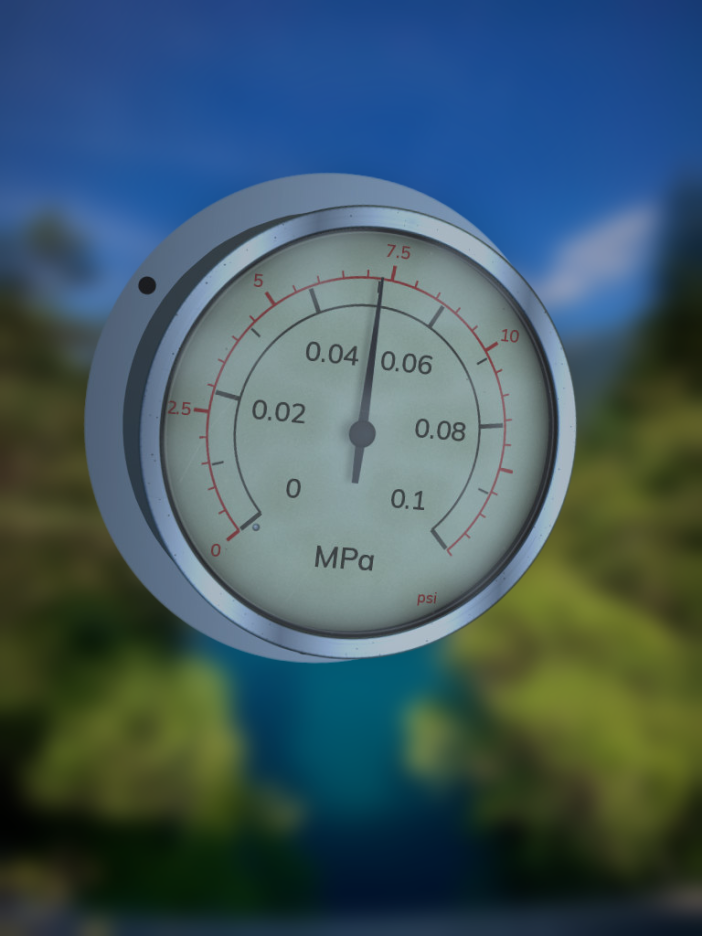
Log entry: 0.05 MPa
